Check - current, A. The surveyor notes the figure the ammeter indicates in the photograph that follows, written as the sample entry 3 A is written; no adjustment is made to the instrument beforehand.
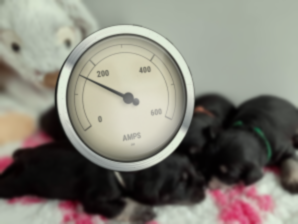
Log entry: 150 A
